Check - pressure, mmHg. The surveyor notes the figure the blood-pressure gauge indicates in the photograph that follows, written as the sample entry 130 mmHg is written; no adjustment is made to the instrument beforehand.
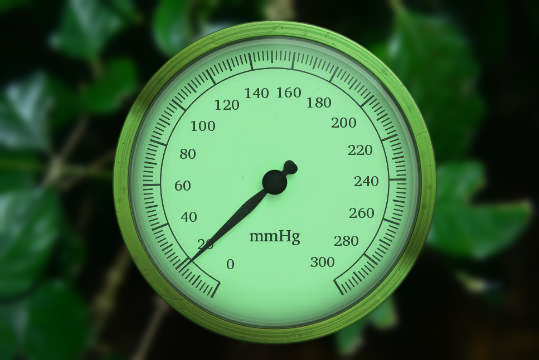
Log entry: 18 mmHg
